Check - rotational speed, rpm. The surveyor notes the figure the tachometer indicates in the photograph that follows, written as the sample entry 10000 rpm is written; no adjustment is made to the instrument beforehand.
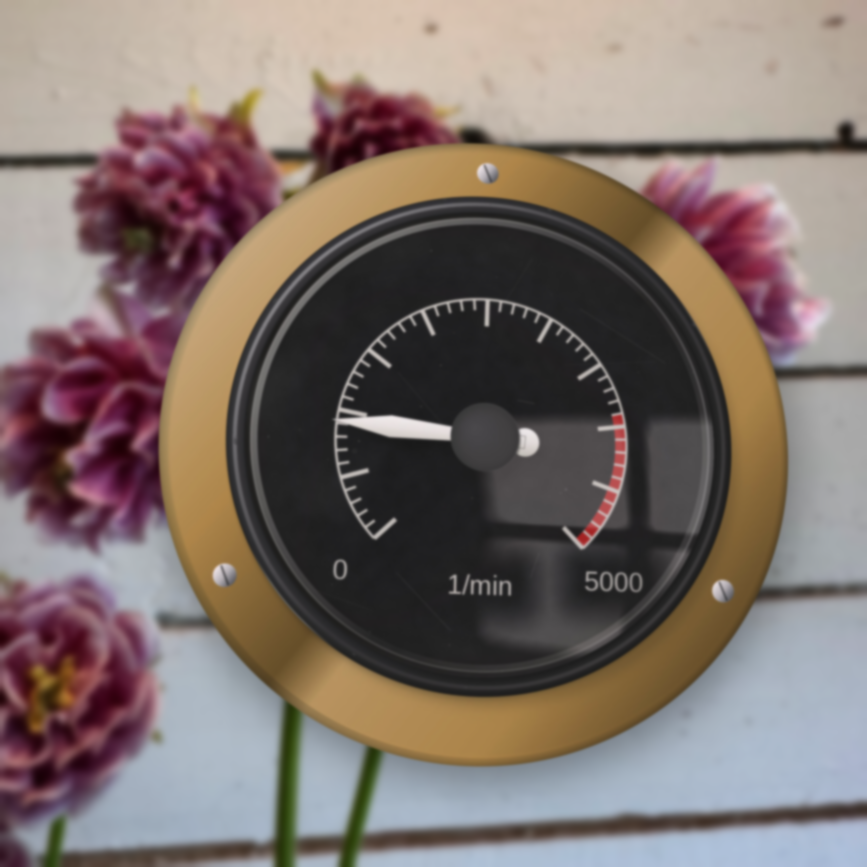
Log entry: 900 rpm
